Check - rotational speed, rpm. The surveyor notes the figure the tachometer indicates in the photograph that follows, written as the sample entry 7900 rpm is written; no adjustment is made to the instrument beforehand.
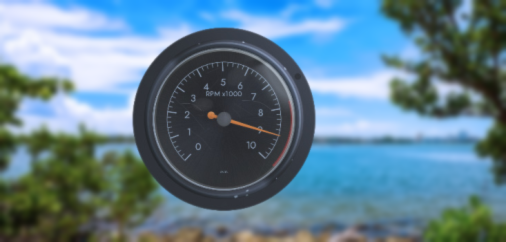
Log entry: 9000 rpm
